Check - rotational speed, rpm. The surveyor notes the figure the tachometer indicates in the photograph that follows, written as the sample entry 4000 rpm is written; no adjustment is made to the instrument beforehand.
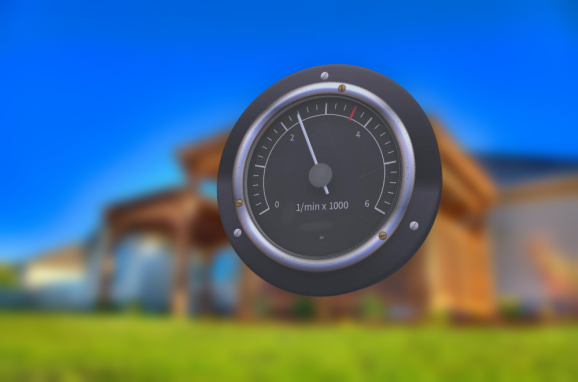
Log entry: 2400 rpm
